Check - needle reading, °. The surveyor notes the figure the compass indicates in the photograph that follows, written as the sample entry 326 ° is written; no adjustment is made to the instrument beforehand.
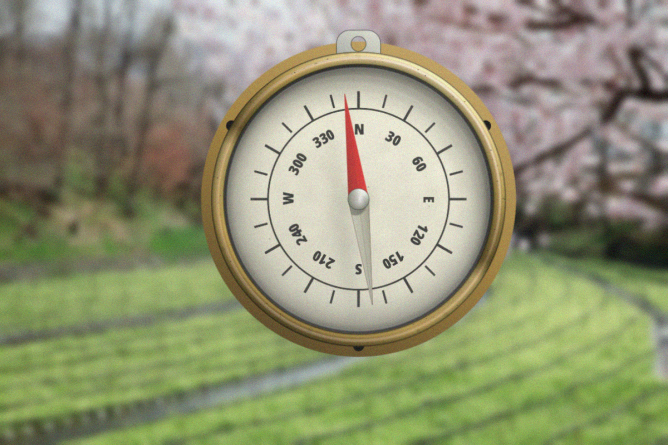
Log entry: 352.5 °
